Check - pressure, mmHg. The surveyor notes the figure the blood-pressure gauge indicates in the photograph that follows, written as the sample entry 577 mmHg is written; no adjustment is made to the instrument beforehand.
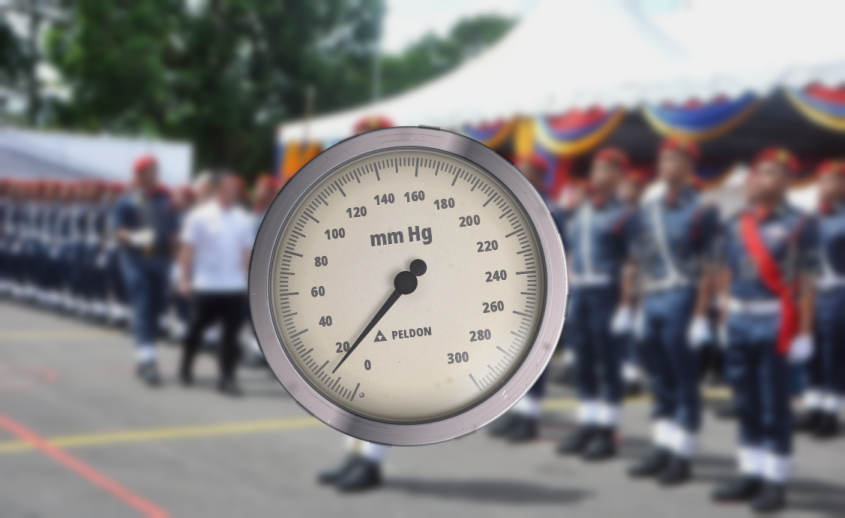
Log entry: 14 mmHg
